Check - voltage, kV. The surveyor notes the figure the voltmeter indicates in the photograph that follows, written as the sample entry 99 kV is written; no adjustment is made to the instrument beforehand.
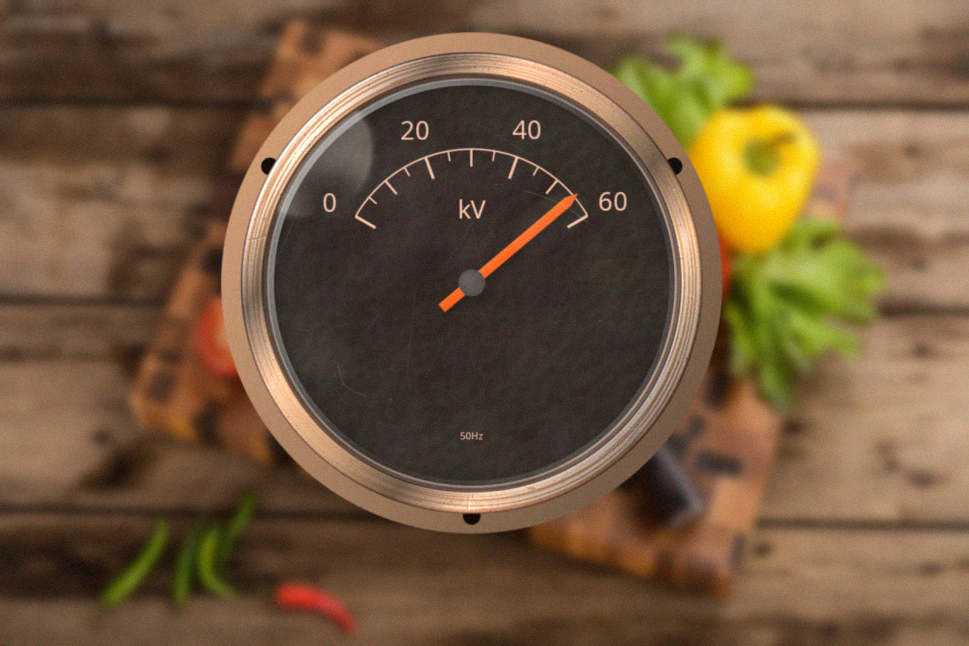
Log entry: 55 kV
